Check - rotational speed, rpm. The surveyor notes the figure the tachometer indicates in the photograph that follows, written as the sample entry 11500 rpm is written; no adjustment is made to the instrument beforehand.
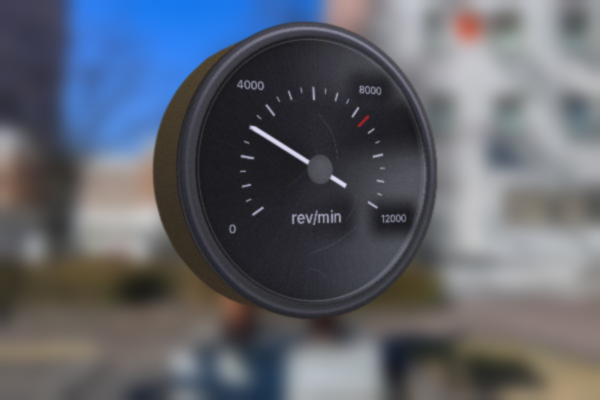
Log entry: 3000 rpm
